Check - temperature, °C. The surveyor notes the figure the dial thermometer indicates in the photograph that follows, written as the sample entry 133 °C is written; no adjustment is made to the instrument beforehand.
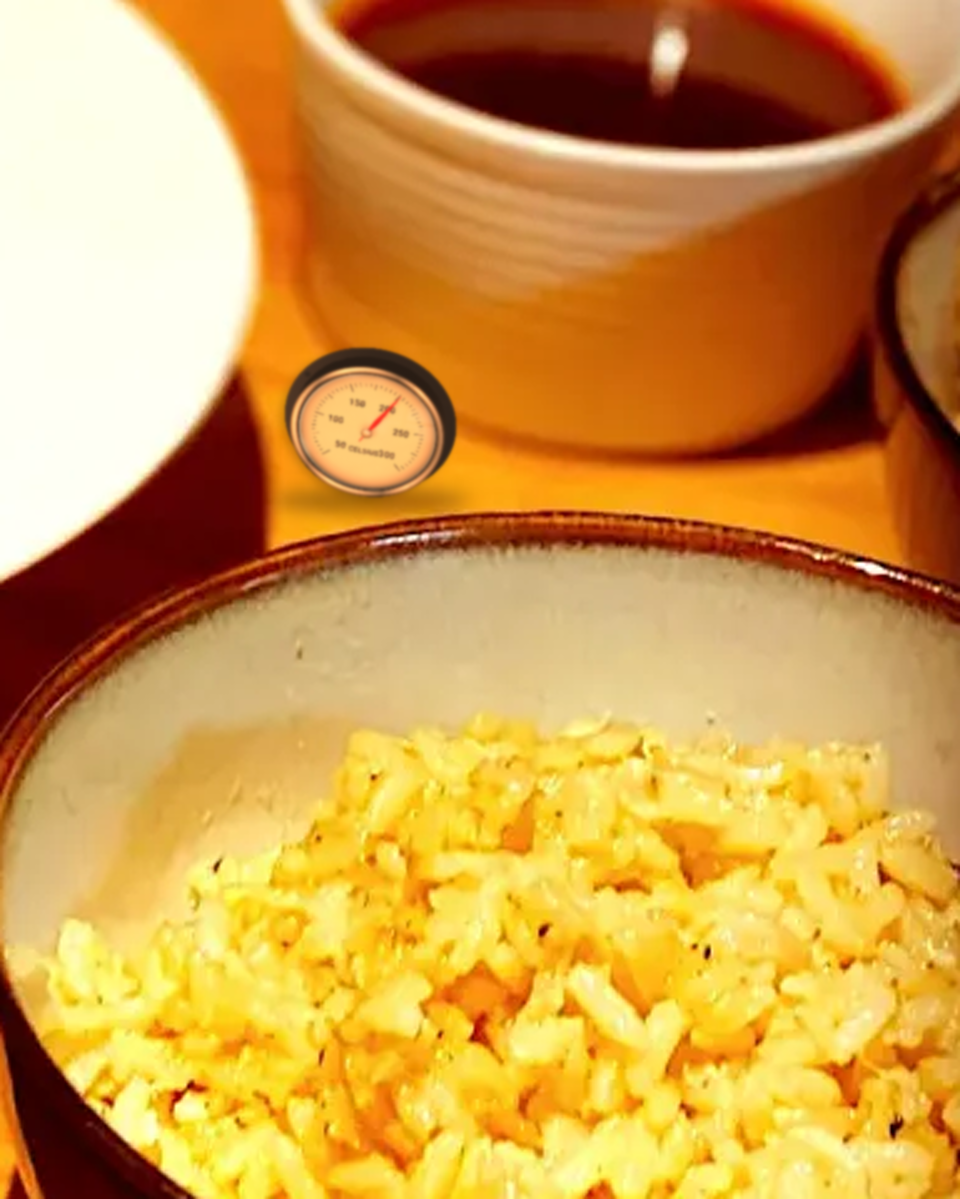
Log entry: 200 °C
